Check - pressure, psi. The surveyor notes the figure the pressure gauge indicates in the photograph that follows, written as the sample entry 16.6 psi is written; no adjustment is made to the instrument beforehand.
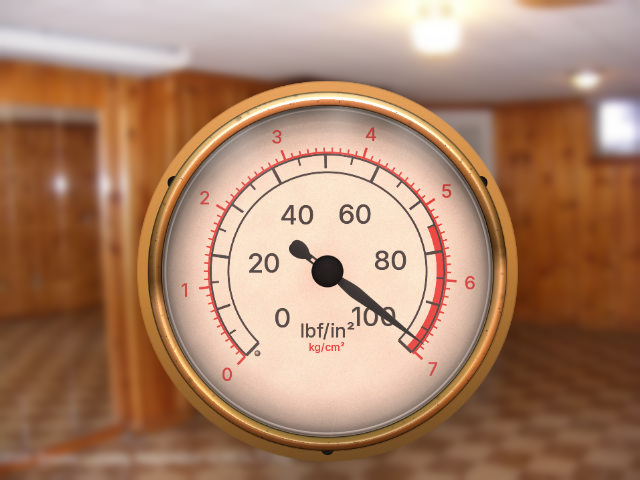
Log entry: 97.5 psi
